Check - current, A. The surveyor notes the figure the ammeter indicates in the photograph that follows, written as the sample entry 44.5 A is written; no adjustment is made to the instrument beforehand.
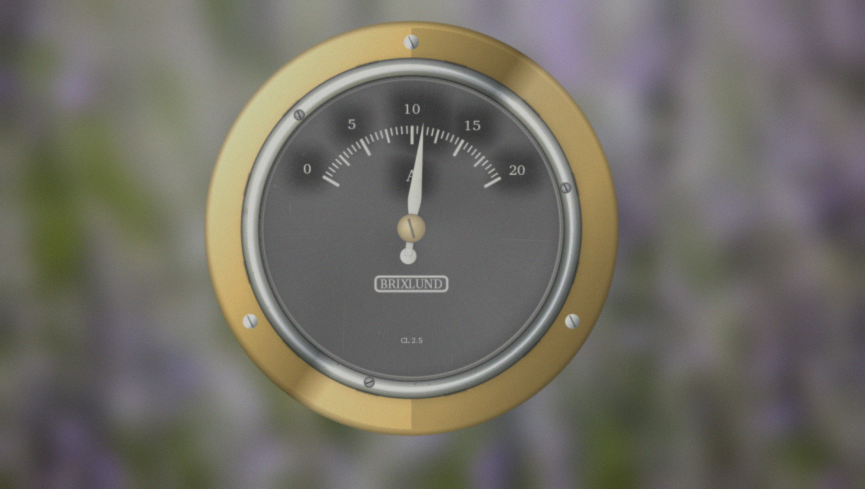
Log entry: 11 A
